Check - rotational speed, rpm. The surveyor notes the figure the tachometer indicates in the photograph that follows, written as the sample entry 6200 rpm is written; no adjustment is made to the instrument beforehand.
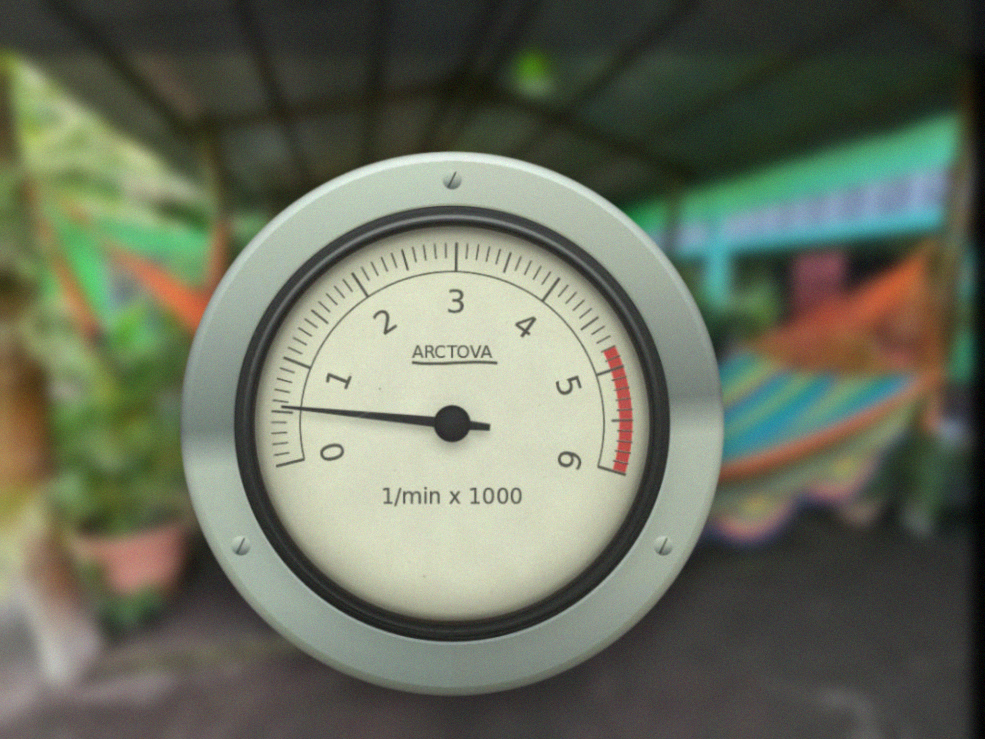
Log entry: 550 rpm
